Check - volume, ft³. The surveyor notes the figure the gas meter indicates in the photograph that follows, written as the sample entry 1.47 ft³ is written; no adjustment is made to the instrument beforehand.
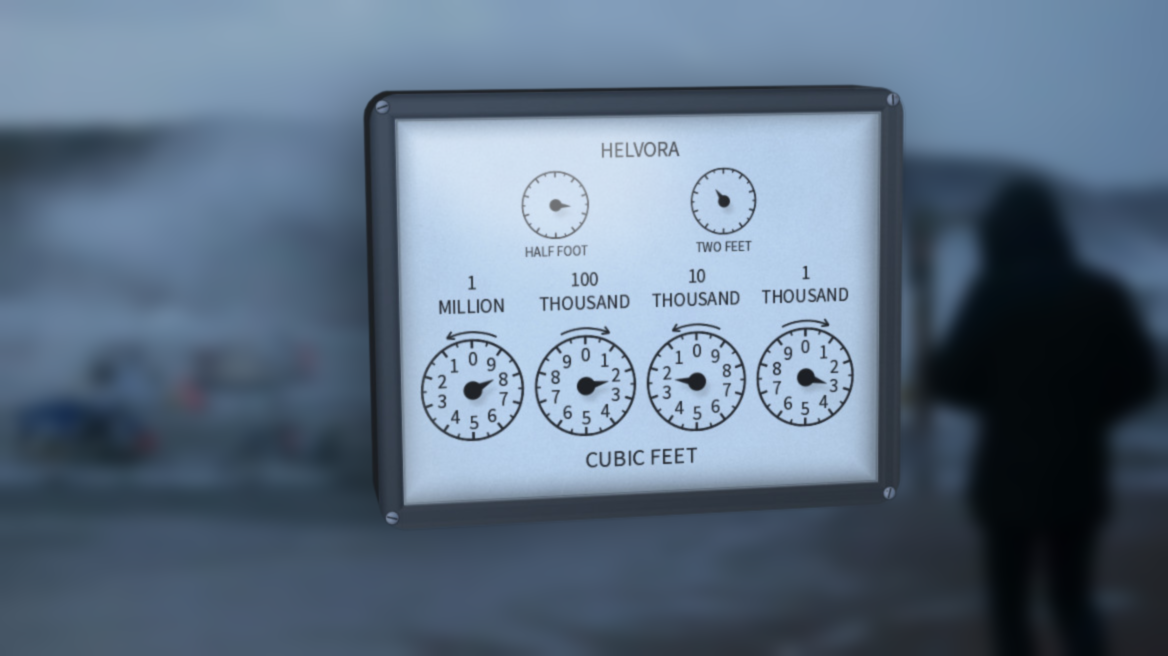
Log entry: 822300 ft³
